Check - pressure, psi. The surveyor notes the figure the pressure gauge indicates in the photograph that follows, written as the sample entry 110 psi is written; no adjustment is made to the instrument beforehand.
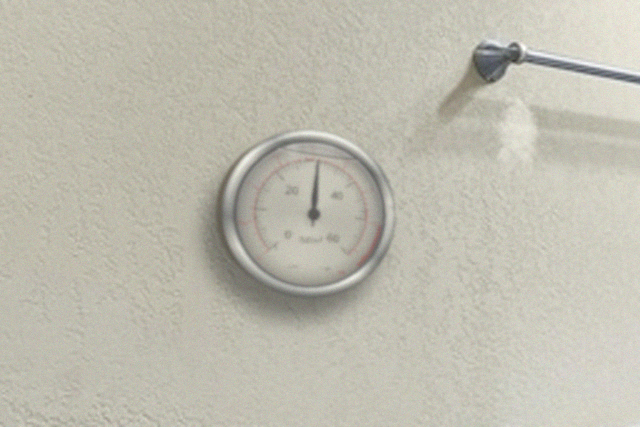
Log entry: 30 psi
